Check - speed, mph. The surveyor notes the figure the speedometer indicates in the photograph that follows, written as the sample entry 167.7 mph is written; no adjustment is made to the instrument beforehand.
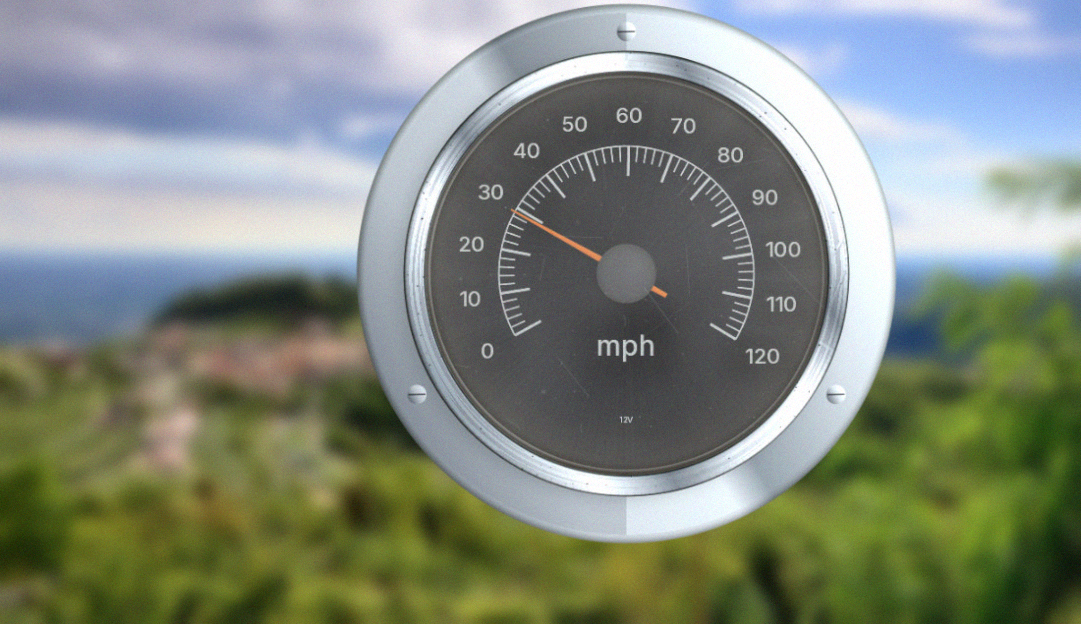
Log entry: 29 mph
